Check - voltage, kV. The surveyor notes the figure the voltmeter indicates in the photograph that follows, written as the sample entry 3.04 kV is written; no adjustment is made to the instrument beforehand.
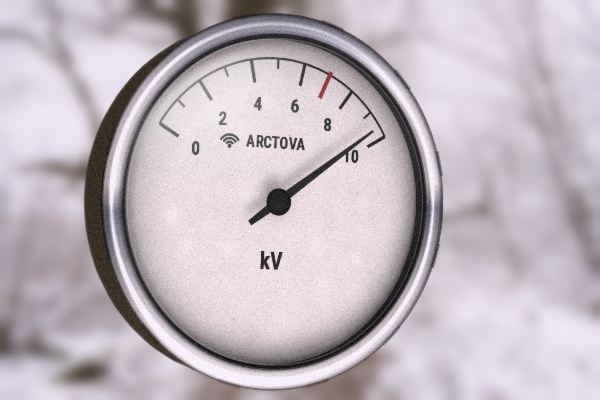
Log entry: 9.5 kV
